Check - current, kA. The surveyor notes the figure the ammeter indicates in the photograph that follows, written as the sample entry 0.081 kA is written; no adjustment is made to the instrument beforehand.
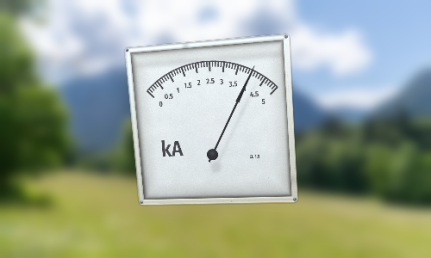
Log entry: 4 kA
